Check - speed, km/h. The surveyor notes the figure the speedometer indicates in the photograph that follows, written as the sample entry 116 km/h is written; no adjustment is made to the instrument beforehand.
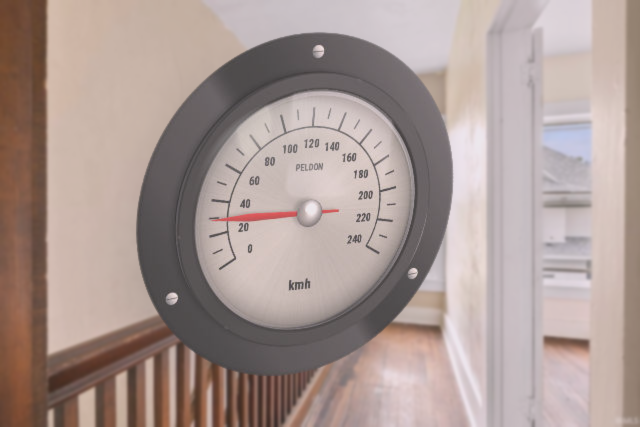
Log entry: 30 km/h
